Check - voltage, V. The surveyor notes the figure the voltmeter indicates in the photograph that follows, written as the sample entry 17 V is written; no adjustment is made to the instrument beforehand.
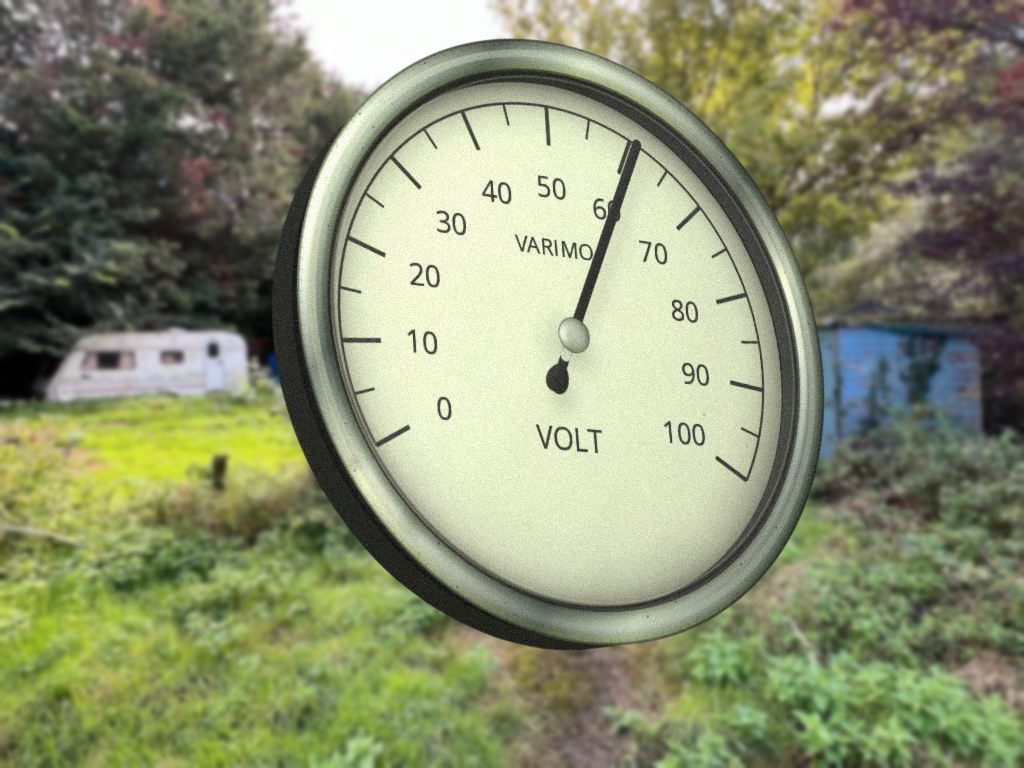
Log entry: 60 V
